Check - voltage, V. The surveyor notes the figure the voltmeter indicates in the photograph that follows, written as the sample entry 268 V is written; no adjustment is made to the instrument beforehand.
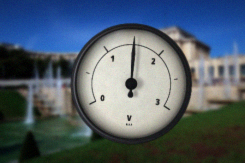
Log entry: 1.5 V
